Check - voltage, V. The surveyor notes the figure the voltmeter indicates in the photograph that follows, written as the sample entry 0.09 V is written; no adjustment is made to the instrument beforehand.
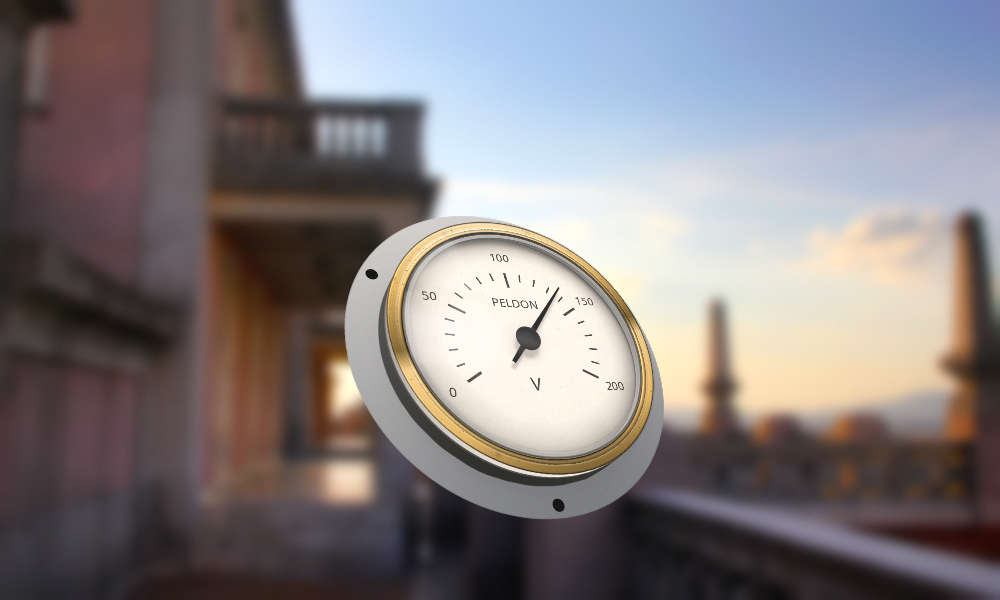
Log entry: 135 V
